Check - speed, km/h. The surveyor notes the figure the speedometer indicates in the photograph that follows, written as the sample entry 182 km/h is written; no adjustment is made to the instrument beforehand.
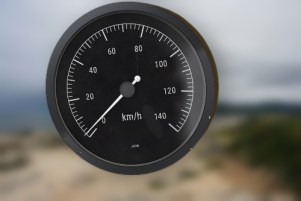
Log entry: 2 km/h
